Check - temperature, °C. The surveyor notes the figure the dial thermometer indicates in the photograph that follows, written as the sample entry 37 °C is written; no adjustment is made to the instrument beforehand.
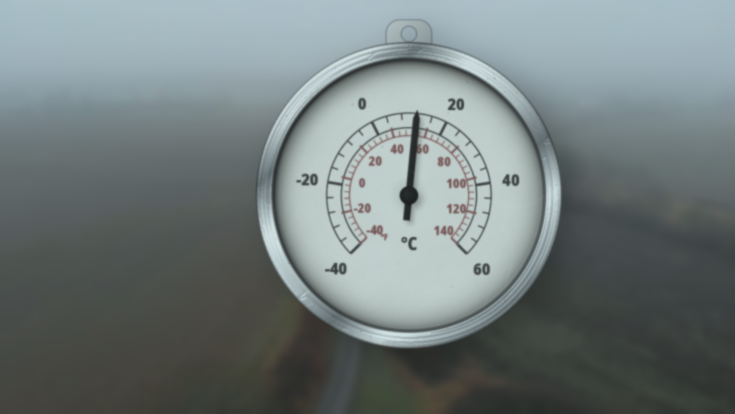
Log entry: 12 °C
